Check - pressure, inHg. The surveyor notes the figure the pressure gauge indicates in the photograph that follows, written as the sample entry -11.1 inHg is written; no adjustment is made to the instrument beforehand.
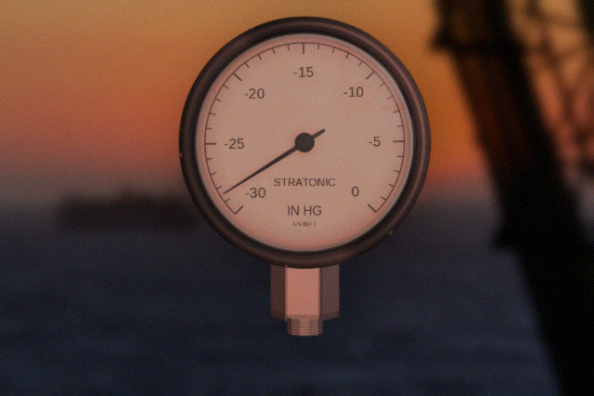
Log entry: -28.5 inHg
